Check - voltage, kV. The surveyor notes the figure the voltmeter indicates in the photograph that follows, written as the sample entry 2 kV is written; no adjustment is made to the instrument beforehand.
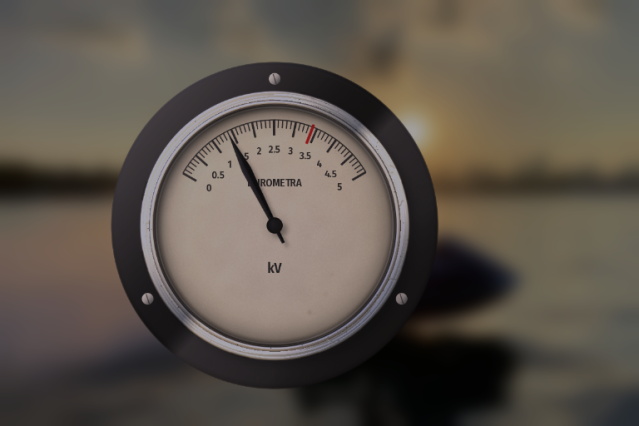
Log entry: 1.4 kV
